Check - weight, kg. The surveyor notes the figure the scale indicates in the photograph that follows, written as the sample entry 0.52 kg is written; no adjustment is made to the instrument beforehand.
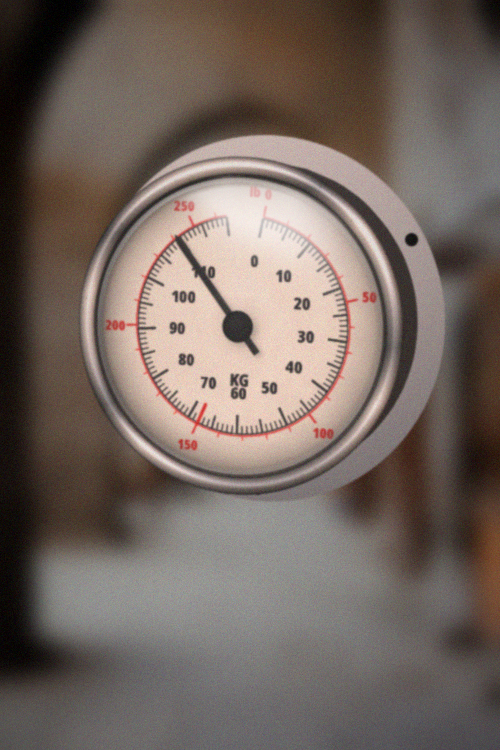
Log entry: 110 kg
